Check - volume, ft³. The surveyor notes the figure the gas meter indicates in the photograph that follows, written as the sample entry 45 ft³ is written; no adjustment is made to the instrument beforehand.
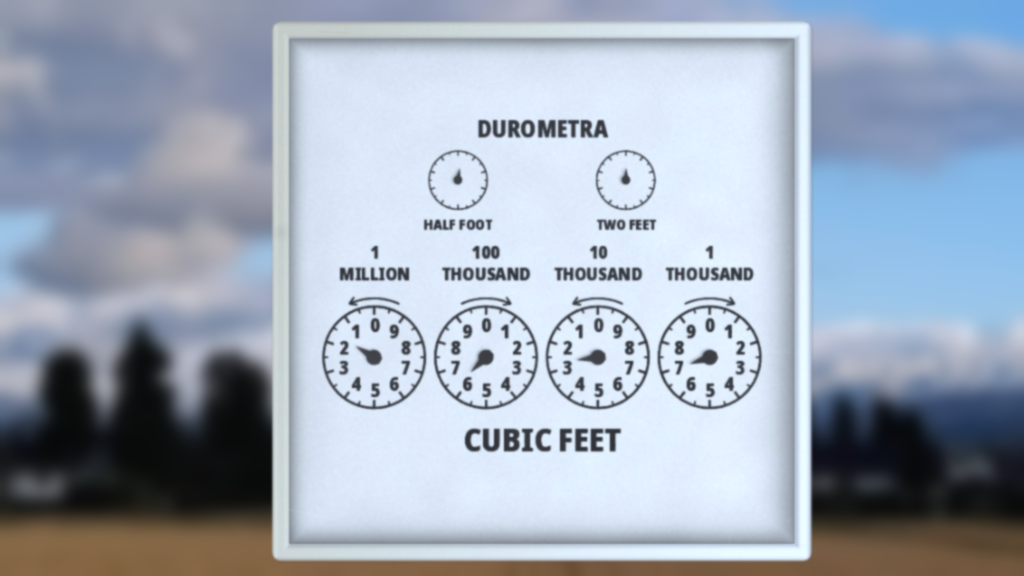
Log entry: 162700 ft³
